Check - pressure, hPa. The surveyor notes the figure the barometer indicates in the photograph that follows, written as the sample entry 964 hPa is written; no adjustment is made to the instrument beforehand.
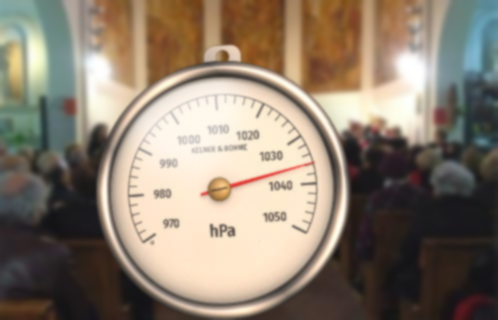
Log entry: 1036 hPa
